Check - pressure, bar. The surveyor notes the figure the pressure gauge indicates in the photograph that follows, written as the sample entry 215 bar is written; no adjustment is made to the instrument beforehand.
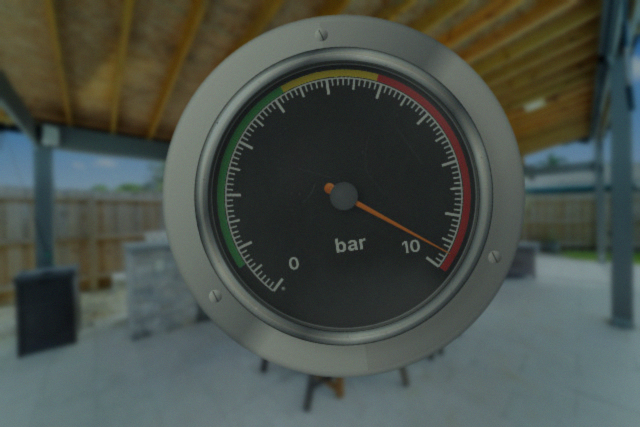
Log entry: 9.7 bar
